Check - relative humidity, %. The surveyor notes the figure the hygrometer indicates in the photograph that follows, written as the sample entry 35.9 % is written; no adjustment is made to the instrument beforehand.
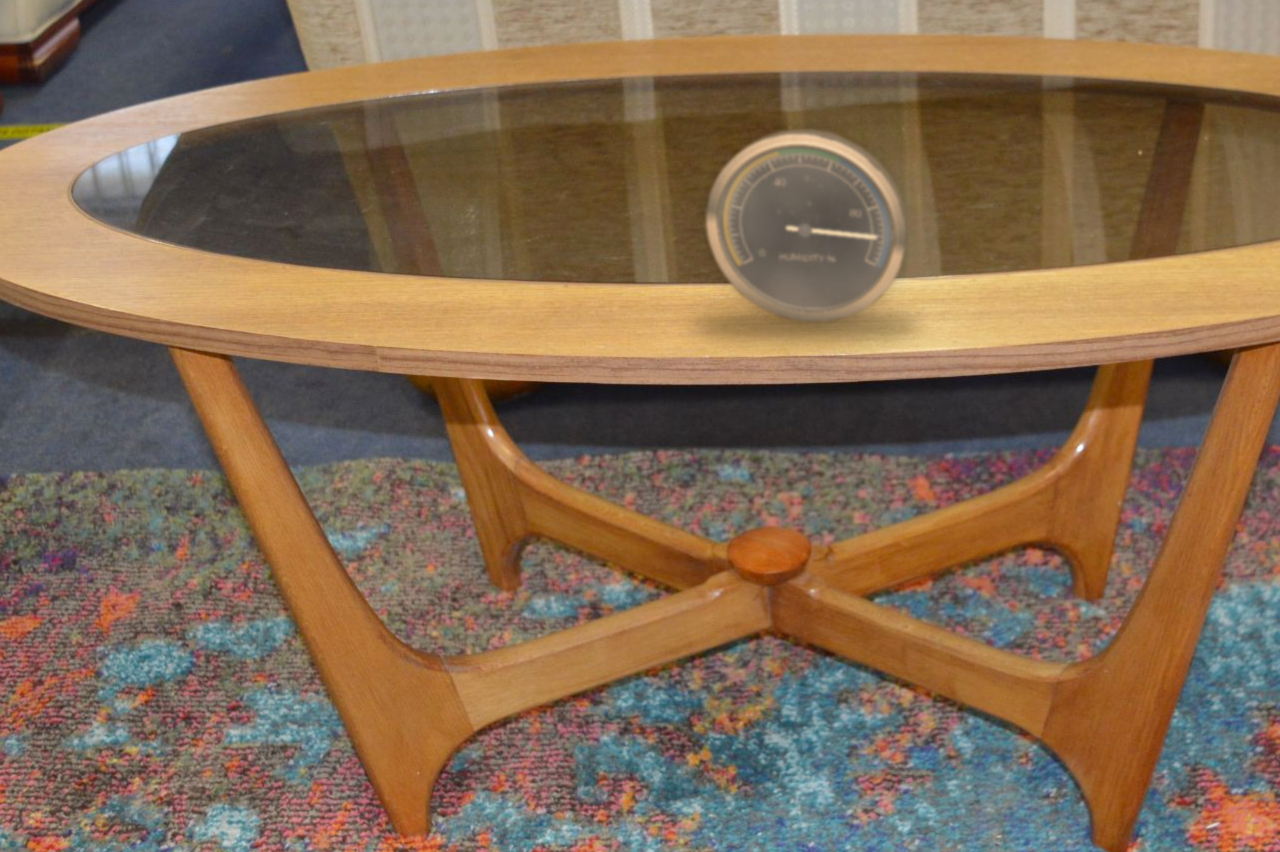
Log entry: 90 %
